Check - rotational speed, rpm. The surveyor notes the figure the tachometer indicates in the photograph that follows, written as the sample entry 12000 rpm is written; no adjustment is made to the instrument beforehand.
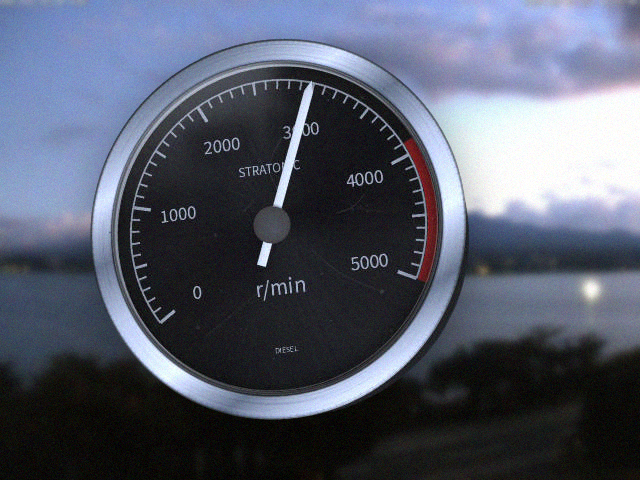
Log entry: 3000 rpm
